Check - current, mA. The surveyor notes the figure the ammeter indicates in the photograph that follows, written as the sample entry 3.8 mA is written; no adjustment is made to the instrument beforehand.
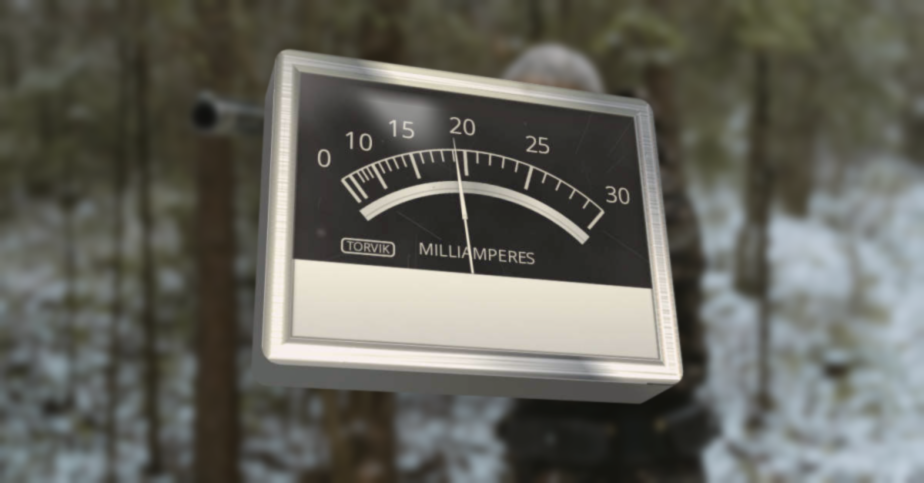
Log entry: 19 mA
